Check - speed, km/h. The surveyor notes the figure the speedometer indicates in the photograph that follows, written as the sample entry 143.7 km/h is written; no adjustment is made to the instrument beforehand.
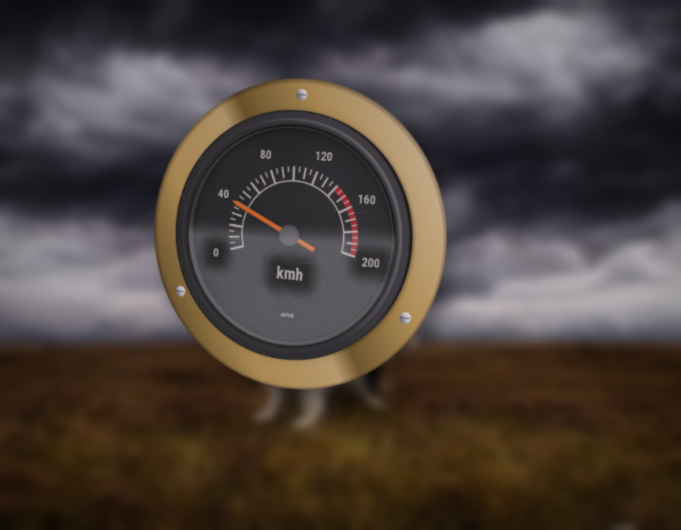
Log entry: 40 km/h
